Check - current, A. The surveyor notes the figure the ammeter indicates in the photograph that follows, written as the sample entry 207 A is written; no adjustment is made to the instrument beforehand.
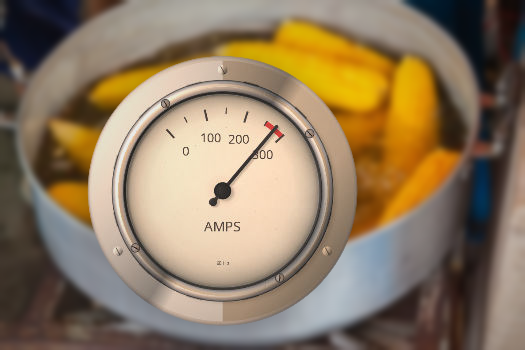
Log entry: 275 A
